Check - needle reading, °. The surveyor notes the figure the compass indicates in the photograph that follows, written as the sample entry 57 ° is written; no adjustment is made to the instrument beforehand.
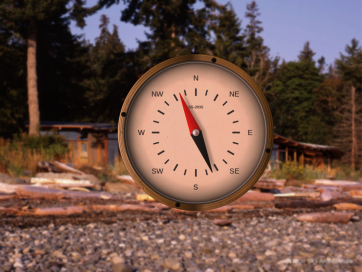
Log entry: 337.5 °
